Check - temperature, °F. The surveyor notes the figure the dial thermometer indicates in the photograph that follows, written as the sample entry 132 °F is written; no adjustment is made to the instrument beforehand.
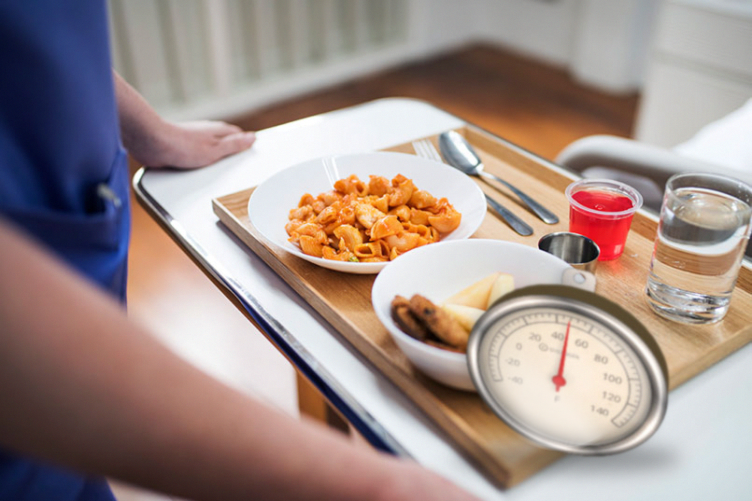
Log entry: 48 °F
